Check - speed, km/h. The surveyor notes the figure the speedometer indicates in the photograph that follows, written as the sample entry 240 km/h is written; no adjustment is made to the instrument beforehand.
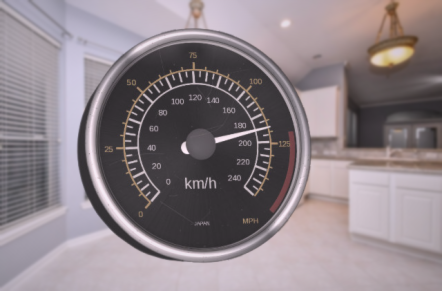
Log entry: 190 km/h
